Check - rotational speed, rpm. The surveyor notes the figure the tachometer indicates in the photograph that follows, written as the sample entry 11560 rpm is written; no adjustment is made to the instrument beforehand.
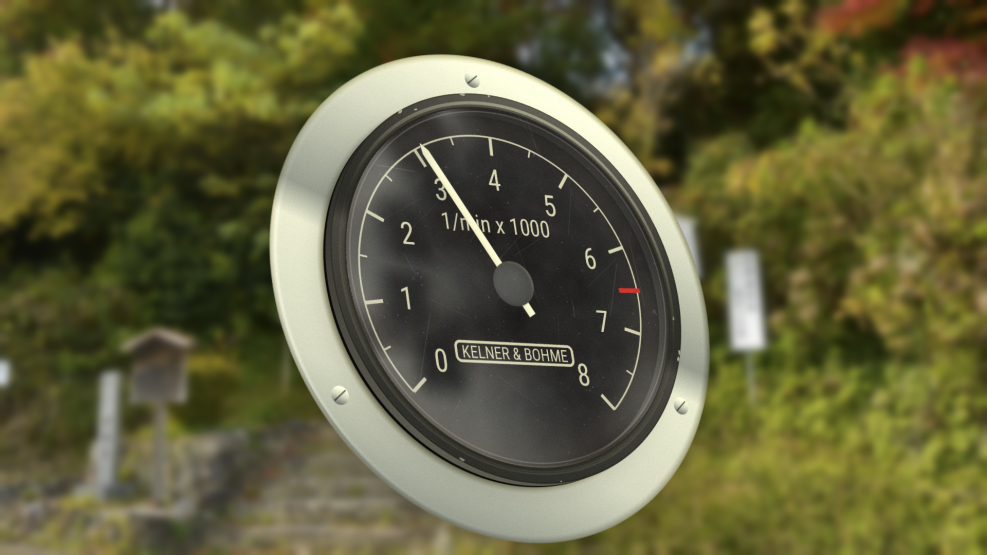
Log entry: 3000 rpm
